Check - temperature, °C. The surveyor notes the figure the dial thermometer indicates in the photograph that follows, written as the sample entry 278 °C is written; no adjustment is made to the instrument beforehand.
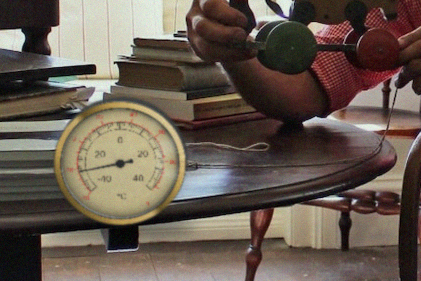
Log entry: -30 °C
